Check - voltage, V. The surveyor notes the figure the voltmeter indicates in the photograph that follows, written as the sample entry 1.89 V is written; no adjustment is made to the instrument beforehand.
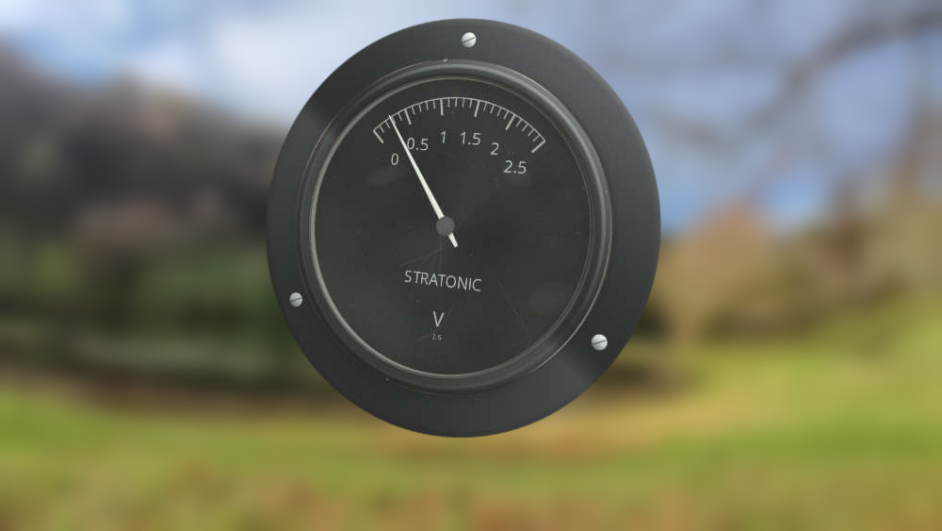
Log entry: 0.3 V
